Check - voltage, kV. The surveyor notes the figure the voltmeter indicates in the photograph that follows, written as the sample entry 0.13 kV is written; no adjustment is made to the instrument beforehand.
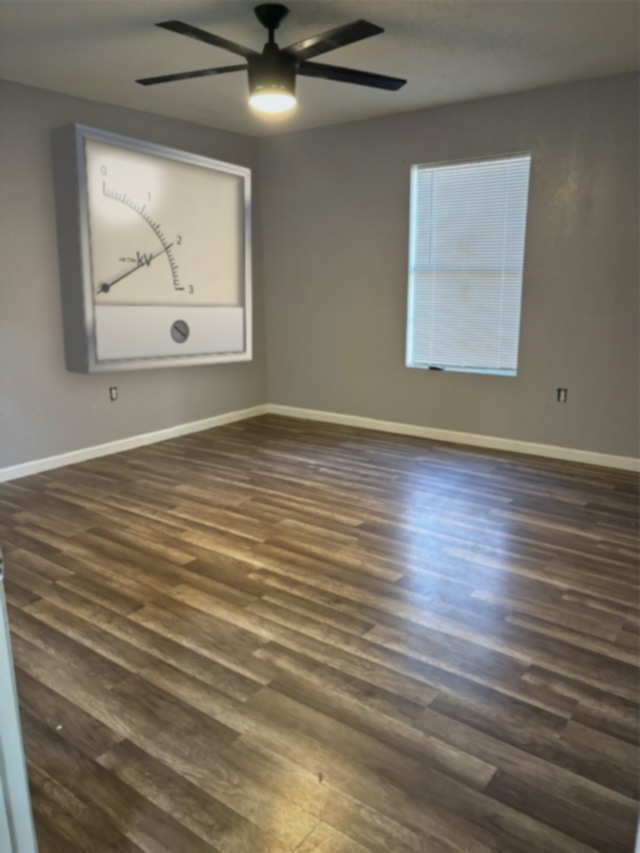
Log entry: 2 kV
